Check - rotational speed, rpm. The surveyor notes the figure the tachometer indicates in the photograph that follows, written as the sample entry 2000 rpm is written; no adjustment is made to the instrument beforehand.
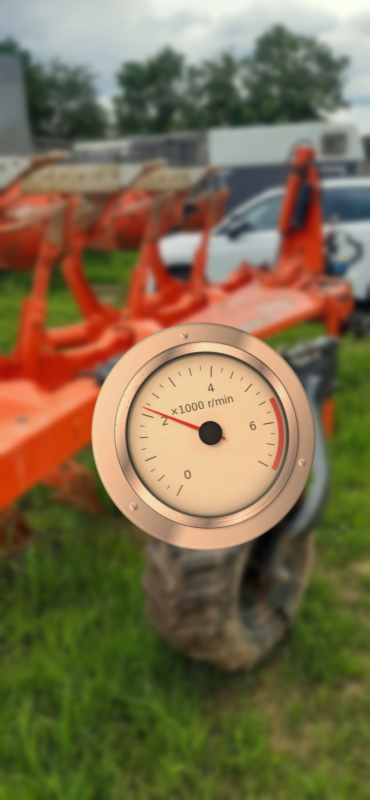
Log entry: 2125 rpm
